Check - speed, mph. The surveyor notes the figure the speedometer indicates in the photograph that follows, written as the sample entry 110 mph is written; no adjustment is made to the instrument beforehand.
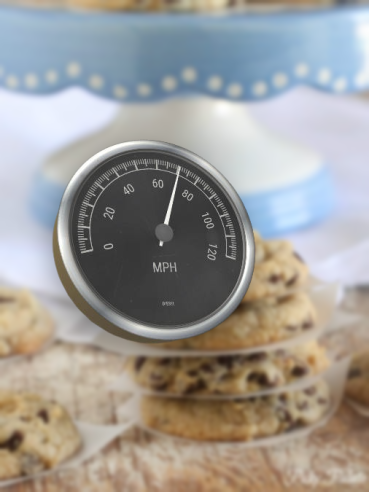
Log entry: 70 mph
